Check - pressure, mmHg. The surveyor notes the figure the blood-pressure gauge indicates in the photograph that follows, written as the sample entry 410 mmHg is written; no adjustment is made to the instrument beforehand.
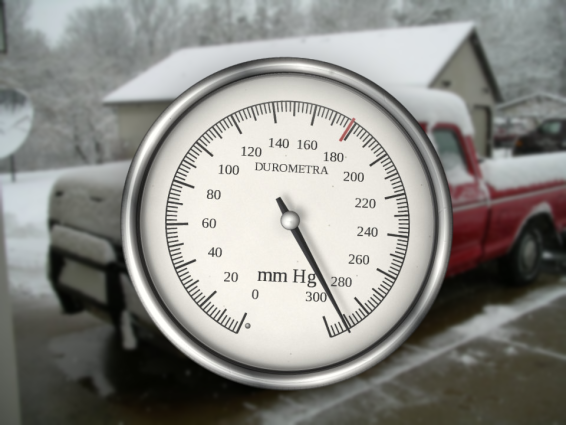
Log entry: 292 mmHg
